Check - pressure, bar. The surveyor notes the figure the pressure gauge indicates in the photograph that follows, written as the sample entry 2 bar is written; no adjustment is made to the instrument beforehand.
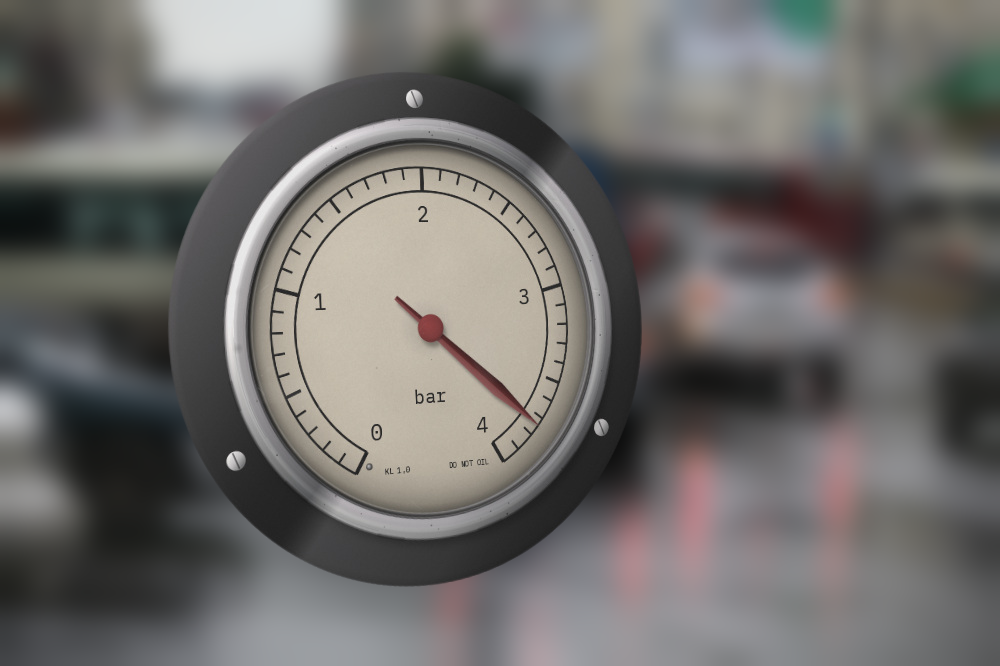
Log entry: 3.75 bar
